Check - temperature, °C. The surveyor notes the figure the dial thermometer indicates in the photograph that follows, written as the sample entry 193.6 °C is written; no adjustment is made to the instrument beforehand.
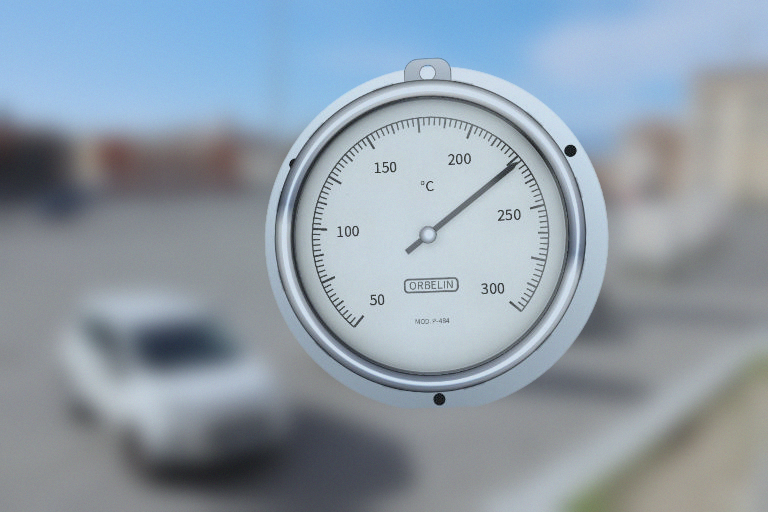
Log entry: 227.5 °C
